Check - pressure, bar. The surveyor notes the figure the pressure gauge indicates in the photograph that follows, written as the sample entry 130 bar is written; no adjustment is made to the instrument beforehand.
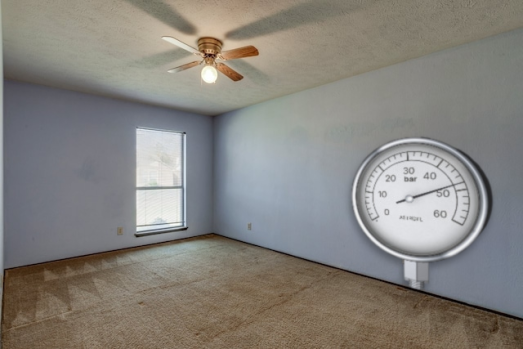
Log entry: 48 bar
